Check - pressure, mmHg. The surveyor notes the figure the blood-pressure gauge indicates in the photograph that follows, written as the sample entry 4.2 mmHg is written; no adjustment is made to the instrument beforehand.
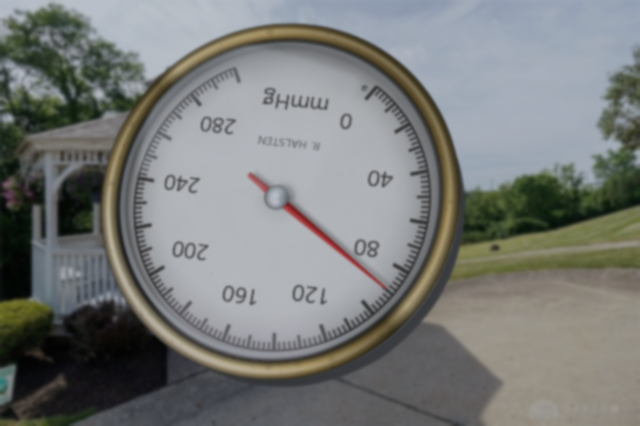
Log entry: 90 mmHg
